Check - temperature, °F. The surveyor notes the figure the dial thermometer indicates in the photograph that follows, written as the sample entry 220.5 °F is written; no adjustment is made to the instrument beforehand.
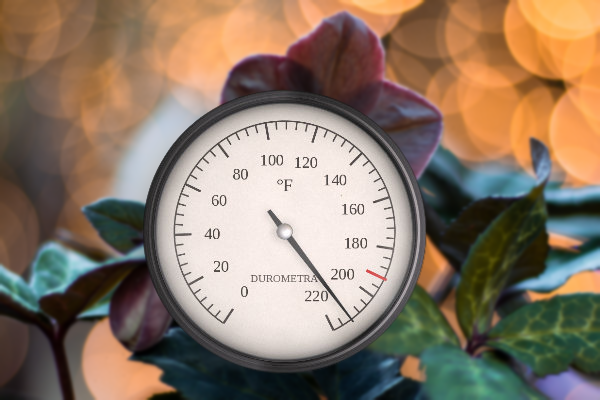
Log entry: 212 °F
